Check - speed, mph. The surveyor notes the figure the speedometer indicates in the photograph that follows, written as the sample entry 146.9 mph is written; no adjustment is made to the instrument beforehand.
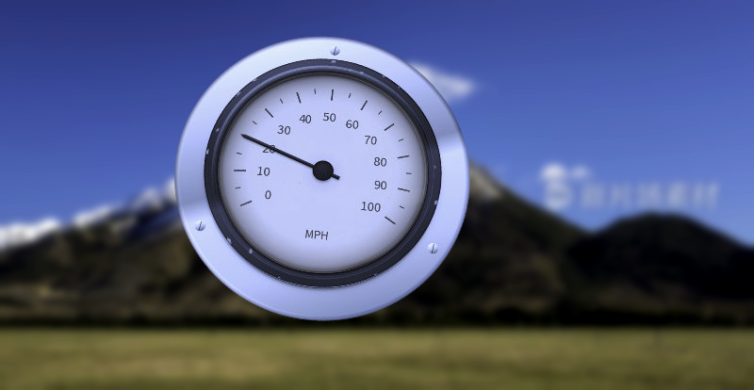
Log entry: 20 mph
